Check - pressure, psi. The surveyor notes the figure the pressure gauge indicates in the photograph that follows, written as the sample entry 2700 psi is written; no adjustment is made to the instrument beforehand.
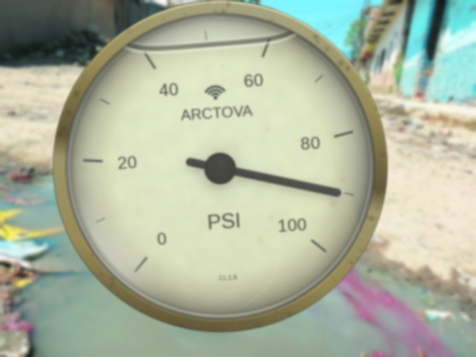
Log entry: 90 psi
